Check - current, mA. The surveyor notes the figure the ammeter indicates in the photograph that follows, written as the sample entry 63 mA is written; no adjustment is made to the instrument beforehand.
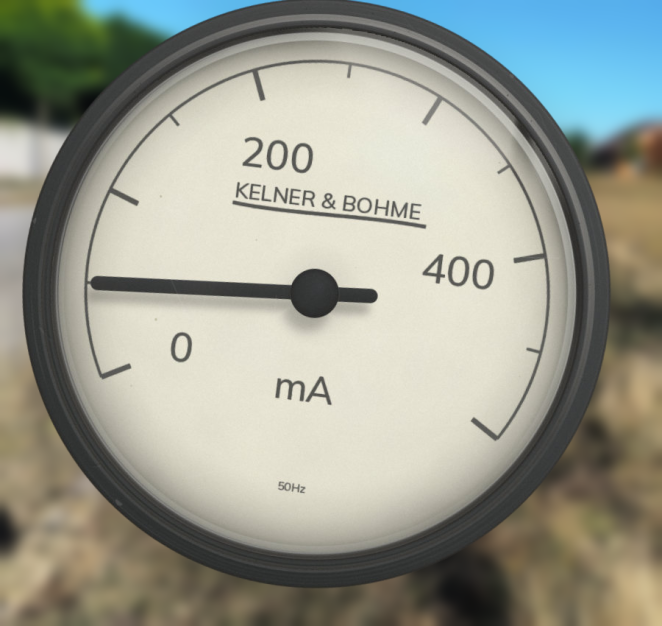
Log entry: 50 mA
